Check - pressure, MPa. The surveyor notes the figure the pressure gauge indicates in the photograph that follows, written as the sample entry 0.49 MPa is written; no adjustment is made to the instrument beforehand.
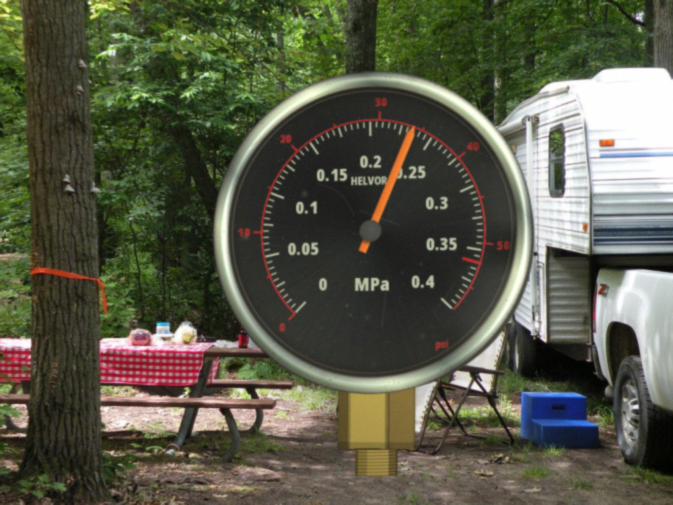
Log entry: 0.235 MPa
